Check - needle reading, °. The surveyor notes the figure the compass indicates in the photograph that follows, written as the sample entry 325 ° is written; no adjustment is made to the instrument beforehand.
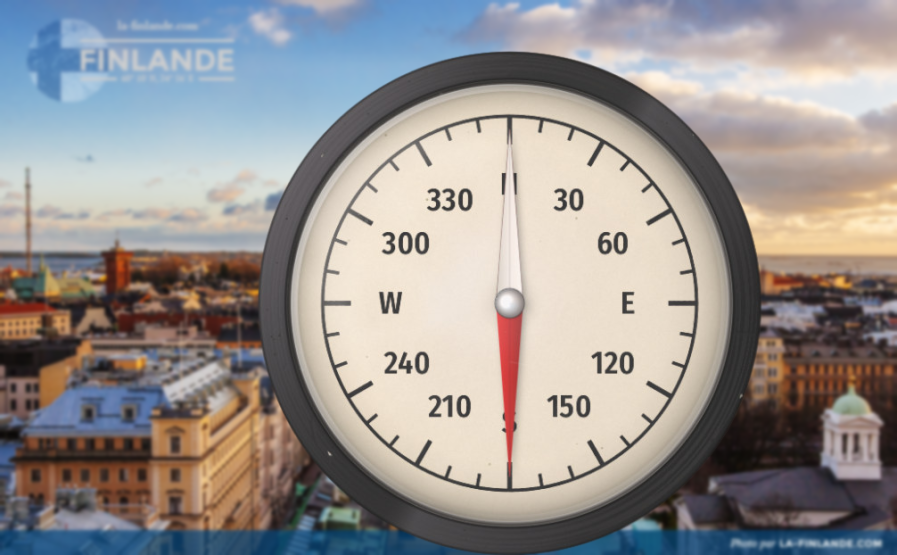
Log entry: 180 °
